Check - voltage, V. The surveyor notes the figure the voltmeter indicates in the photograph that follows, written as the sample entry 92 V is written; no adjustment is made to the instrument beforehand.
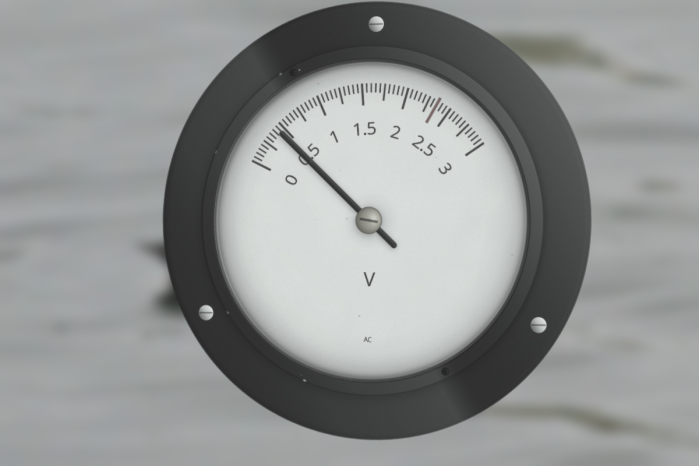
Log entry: 0.45 V
